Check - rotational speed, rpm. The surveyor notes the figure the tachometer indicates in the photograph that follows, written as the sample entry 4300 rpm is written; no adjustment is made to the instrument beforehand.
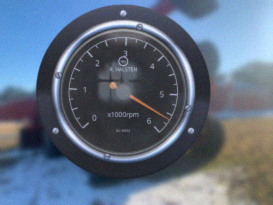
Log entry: 5625 rpm
